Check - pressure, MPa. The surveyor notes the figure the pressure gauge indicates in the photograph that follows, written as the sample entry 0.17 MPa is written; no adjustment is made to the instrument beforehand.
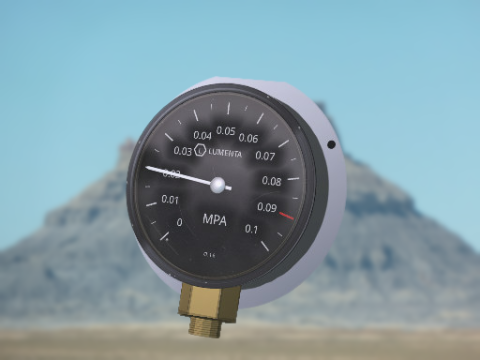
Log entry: 0.02 MPa
